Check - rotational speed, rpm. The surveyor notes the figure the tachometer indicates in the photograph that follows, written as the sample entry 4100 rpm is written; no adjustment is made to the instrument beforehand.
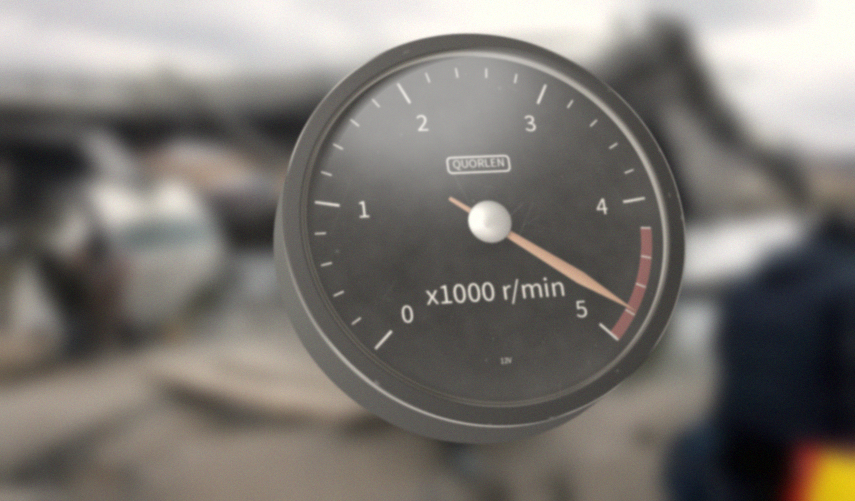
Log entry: 4800 rpm
